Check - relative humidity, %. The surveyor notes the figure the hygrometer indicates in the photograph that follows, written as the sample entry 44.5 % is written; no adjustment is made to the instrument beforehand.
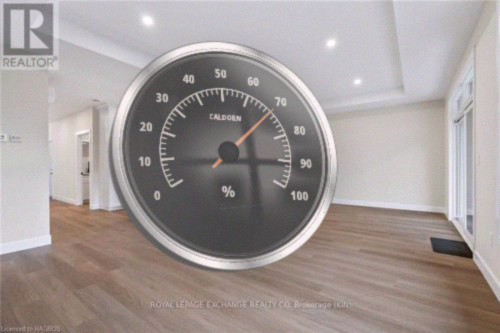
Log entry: 70 %
